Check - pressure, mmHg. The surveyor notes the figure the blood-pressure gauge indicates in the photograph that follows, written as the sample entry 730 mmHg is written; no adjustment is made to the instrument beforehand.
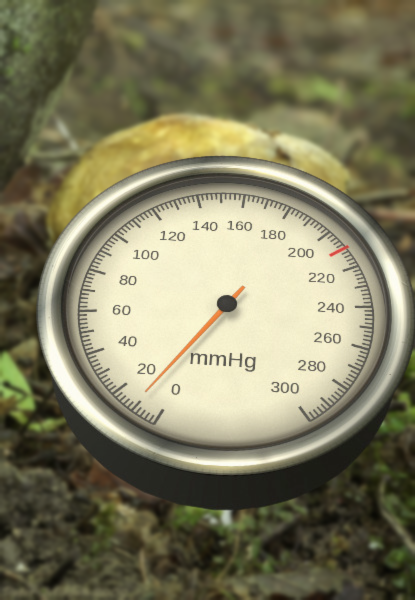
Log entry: 10 mmHg
